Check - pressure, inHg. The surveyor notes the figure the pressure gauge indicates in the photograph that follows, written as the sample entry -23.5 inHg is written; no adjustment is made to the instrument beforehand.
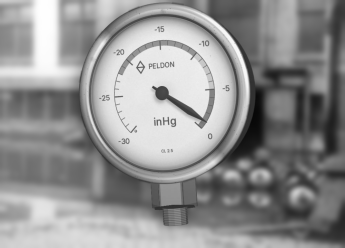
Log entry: -1 inHg
